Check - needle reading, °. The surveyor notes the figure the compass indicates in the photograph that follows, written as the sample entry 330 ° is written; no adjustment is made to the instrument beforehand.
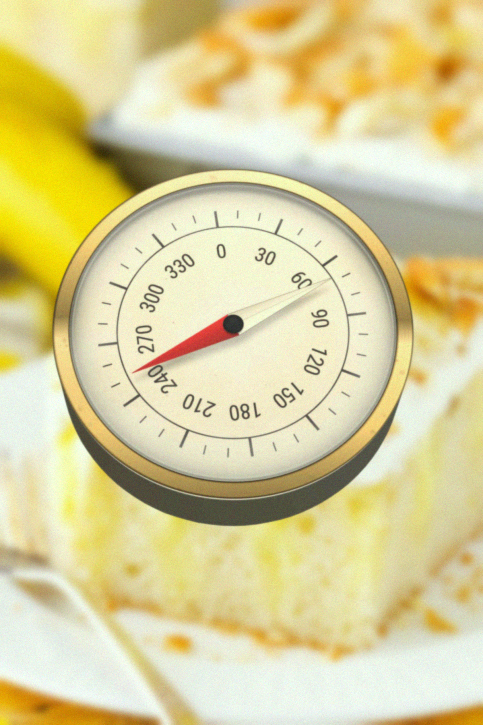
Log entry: 250 °
